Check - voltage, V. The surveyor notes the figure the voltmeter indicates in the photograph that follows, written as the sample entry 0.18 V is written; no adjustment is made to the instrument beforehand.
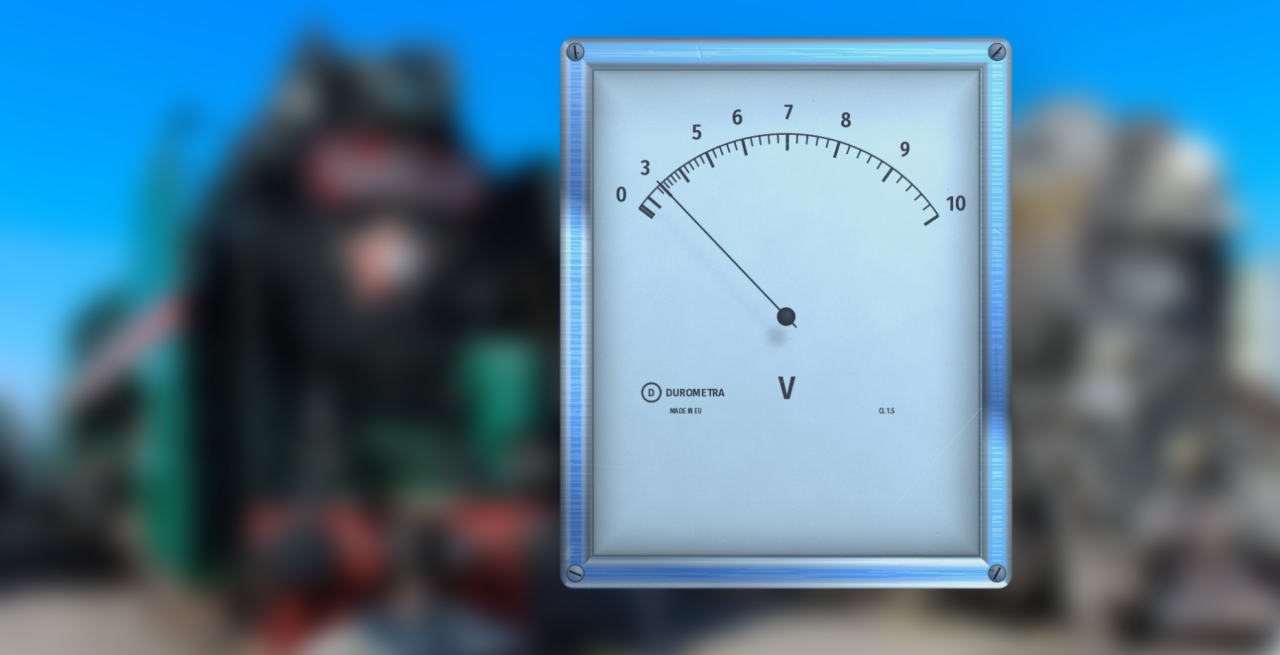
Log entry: 3 V
